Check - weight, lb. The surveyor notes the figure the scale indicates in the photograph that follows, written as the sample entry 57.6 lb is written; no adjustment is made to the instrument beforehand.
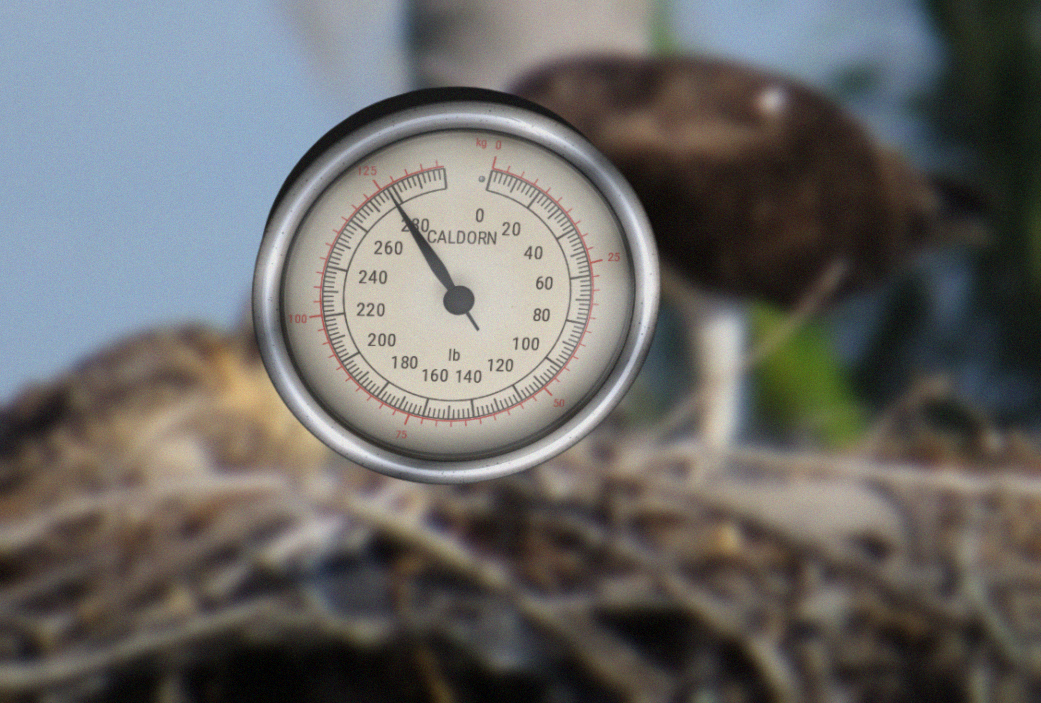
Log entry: 278 lb
